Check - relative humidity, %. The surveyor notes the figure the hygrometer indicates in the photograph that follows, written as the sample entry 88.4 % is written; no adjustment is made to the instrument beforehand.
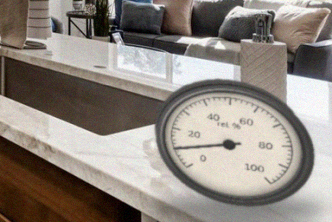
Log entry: 10 %
